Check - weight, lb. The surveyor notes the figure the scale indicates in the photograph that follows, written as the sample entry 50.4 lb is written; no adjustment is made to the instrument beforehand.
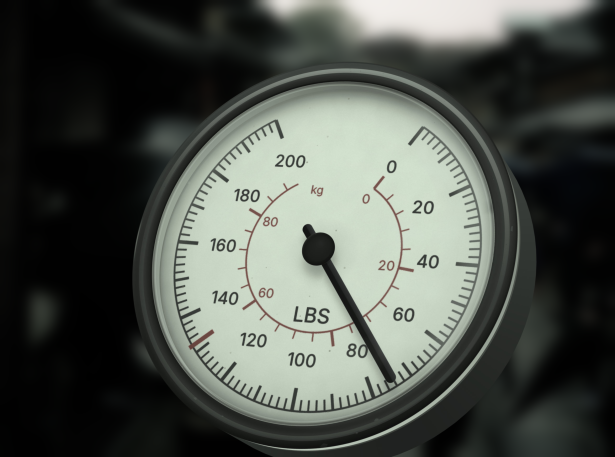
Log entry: 74 lb
